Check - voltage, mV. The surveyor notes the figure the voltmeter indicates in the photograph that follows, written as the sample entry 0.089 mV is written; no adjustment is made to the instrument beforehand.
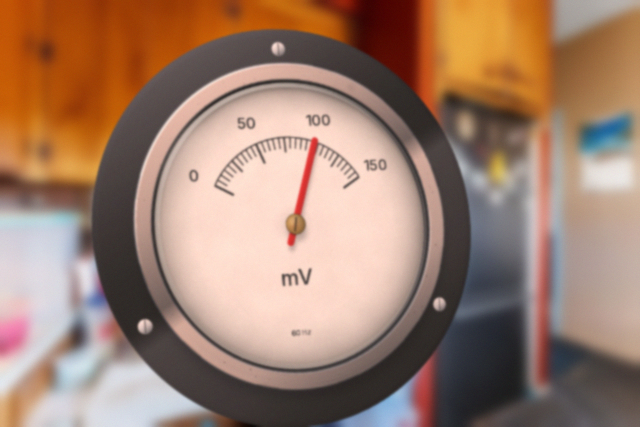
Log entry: 100 mV
